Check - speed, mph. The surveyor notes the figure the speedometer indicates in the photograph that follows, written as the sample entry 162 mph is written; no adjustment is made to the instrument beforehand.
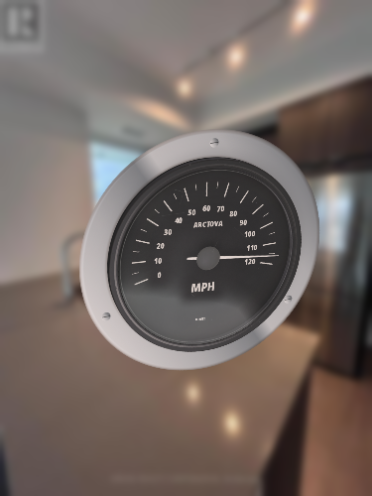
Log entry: 115 mph
